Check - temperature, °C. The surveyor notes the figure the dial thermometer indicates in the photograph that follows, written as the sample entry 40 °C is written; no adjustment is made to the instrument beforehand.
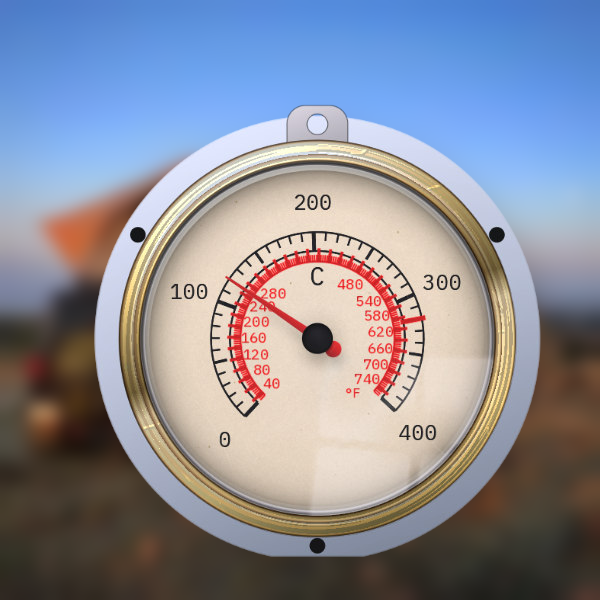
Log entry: 120 °C
